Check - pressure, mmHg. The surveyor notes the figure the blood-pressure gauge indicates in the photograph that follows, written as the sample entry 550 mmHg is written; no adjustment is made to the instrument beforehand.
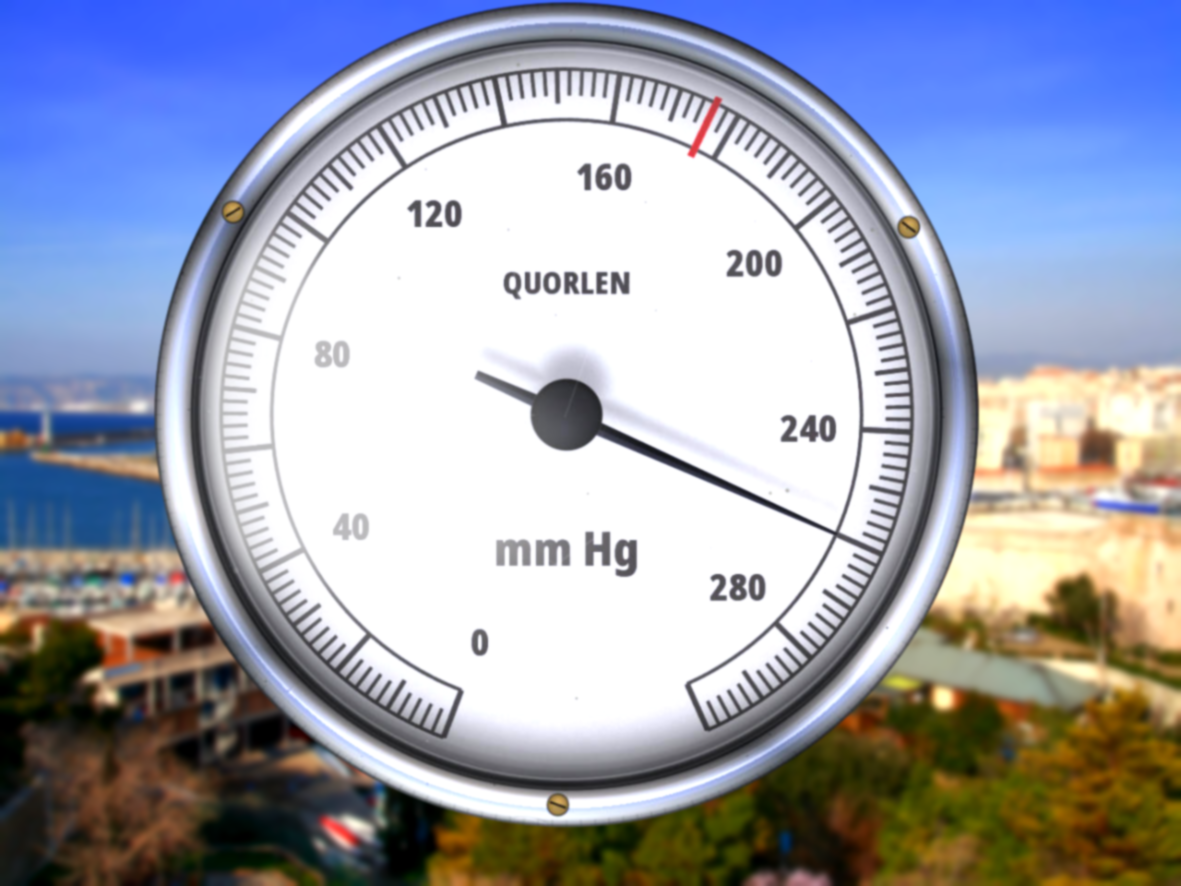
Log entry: 260 mmHg
